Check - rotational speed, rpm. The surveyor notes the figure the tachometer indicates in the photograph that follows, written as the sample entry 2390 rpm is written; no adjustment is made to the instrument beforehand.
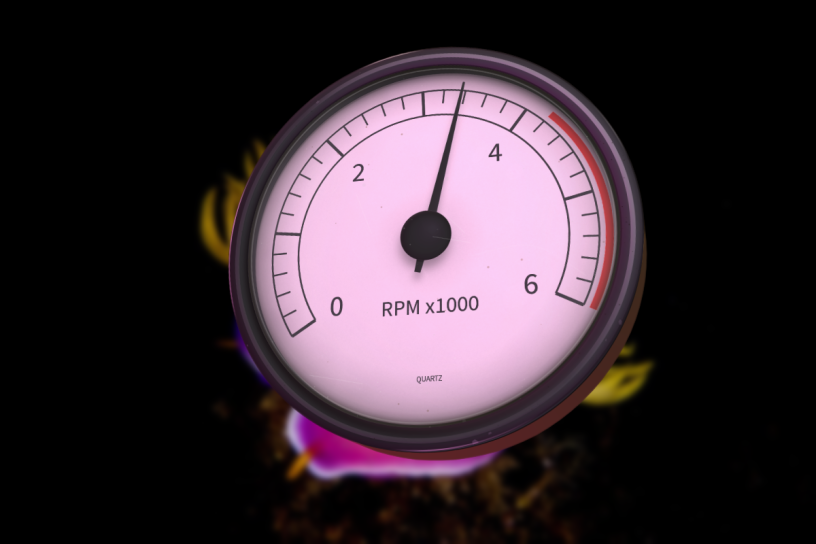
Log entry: 3400 rpm
